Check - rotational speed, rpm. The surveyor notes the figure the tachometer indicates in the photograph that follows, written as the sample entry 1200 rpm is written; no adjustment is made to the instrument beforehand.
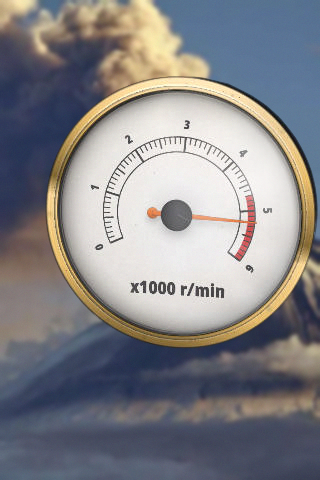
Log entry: 5200 rpm
